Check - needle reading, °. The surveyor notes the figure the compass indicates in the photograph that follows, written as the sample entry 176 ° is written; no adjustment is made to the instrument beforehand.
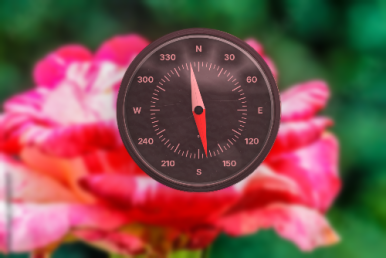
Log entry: 170 °
